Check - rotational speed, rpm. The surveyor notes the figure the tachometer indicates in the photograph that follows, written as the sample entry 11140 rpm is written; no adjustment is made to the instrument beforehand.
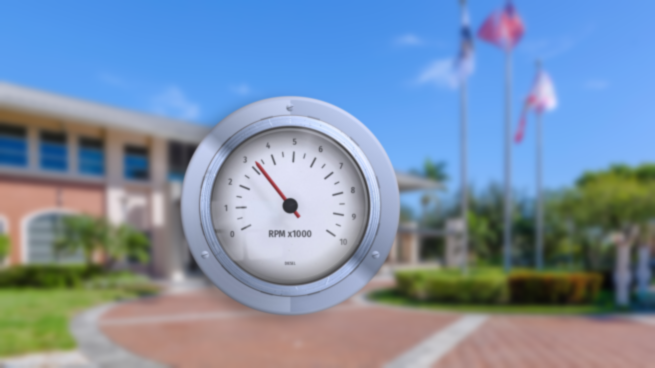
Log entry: 3250 rpm
